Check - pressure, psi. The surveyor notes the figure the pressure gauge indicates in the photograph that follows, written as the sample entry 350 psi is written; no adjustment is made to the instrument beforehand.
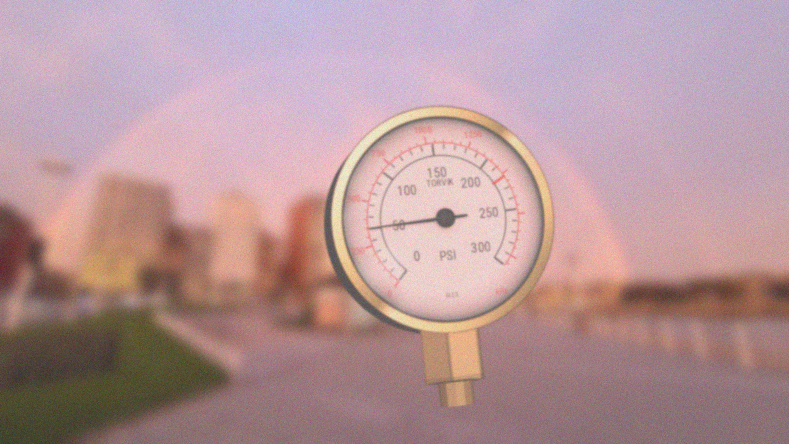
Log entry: 50 psi
